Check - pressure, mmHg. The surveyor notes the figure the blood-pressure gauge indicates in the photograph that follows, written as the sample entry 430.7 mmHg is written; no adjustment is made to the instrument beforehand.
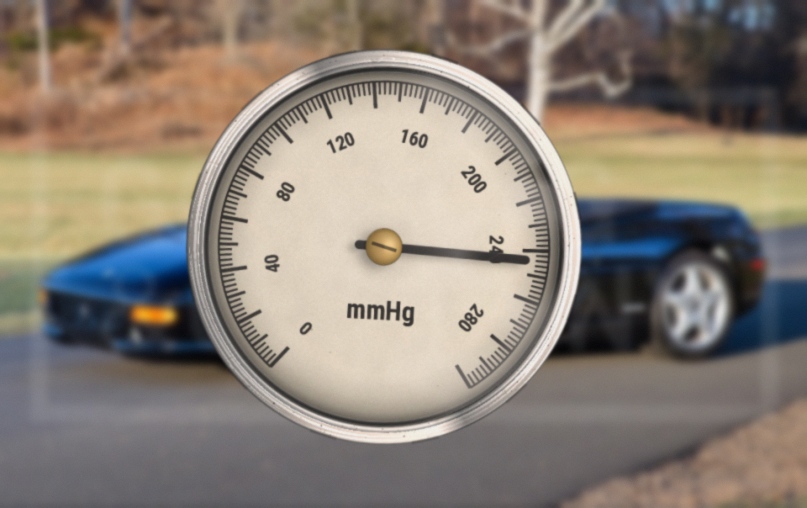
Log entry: 244 mmHg
